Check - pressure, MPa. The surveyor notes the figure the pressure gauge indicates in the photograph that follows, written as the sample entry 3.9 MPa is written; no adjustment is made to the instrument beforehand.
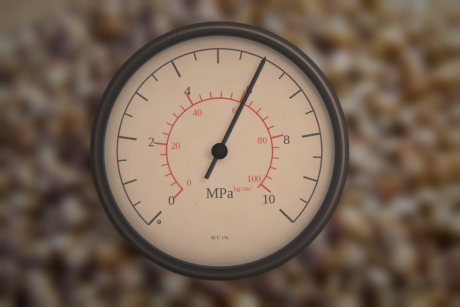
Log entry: 6 MPa
